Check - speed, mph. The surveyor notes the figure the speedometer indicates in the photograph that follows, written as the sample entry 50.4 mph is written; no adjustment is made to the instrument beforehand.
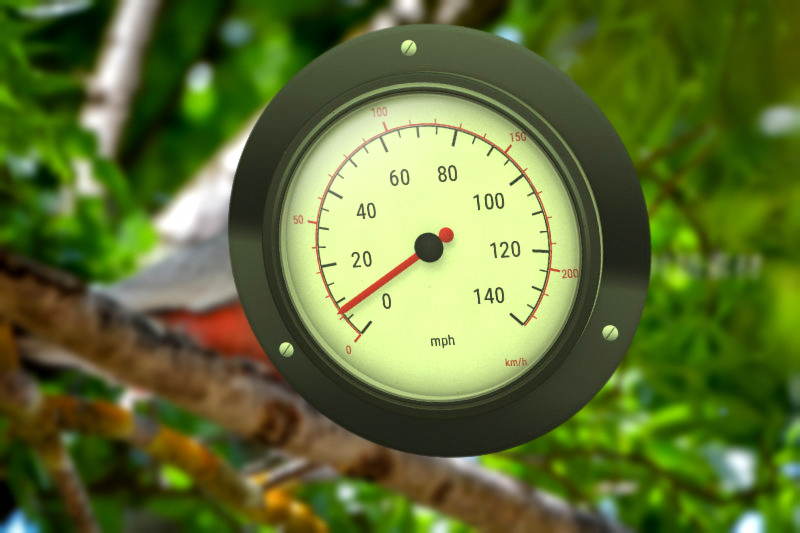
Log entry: 7.5 mph
